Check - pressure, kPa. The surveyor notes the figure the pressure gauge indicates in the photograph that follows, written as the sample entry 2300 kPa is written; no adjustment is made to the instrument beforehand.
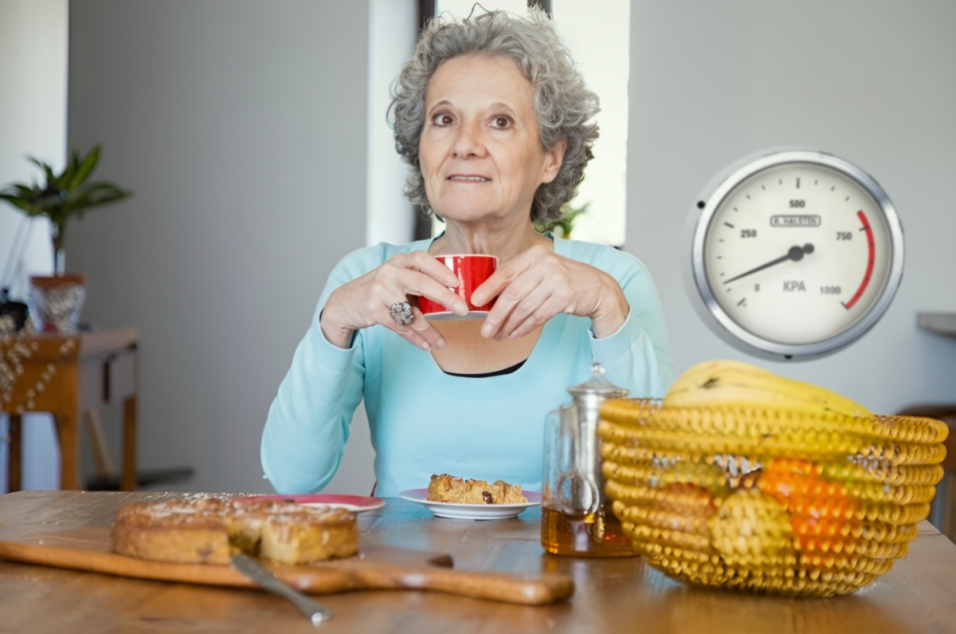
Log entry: 75 kPa
